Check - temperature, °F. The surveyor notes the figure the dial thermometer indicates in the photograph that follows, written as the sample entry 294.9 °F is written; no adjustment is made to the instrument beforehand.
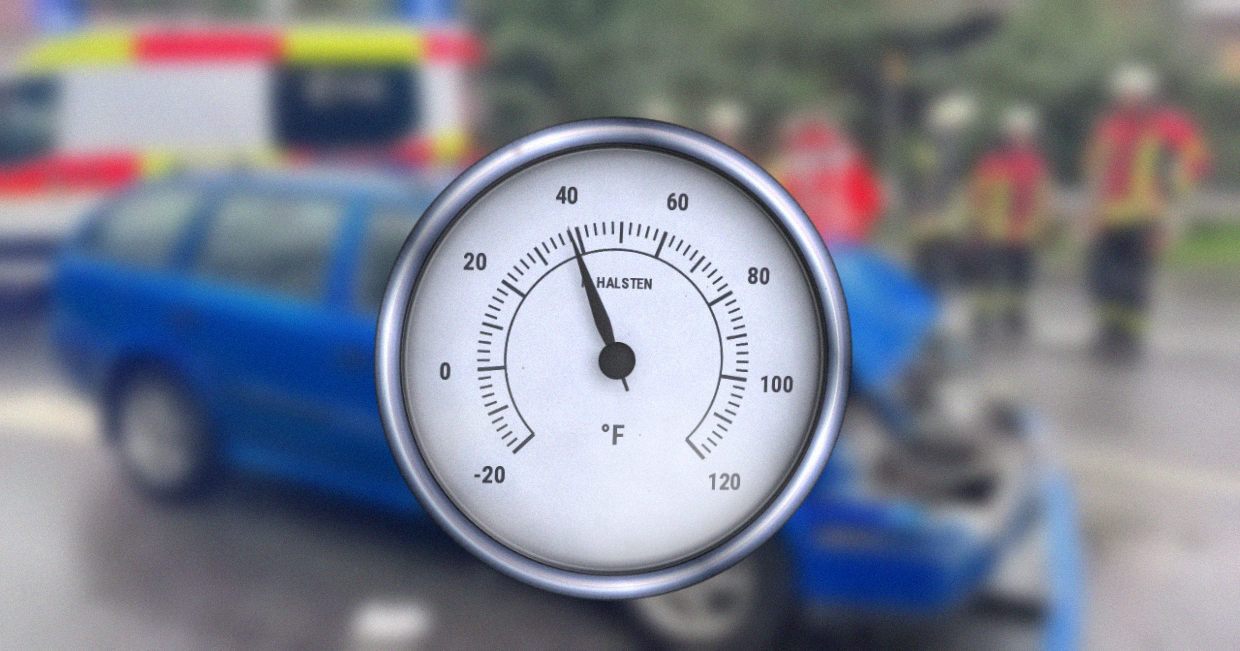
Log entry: 38 °F
